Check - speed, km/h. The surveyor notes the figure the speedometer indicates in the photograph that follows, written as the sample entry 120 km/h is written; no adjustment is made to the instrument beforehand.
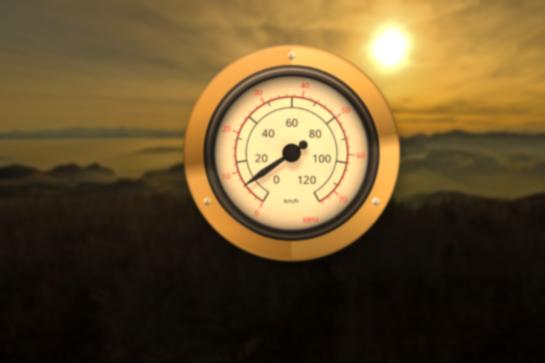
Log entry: 10 km/h
